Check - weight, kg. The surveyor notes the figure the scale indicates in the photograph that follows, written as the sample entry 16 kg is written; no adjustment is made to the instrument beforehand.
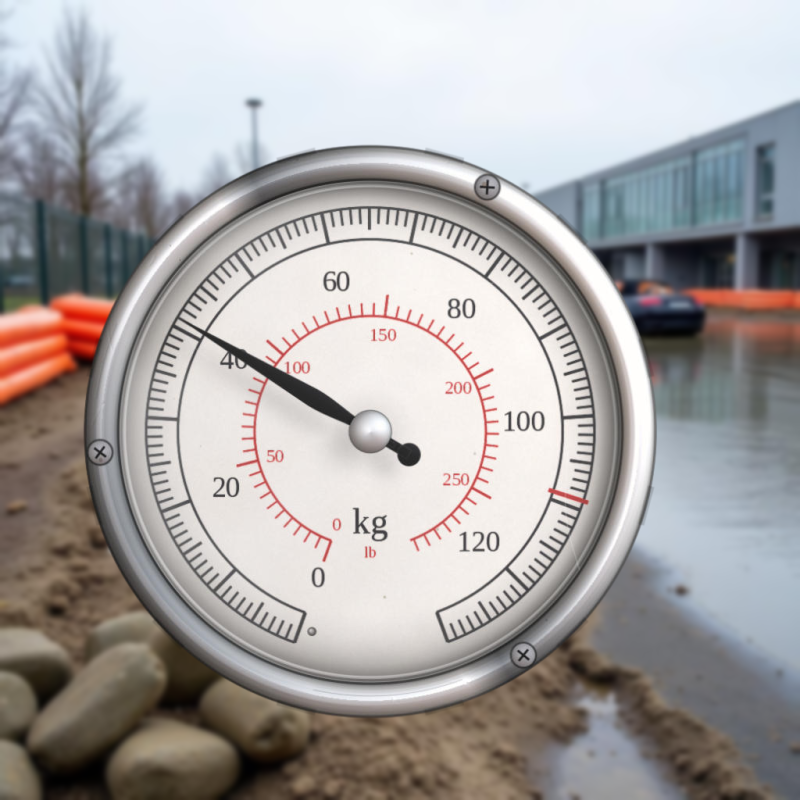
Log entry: 41 kg
